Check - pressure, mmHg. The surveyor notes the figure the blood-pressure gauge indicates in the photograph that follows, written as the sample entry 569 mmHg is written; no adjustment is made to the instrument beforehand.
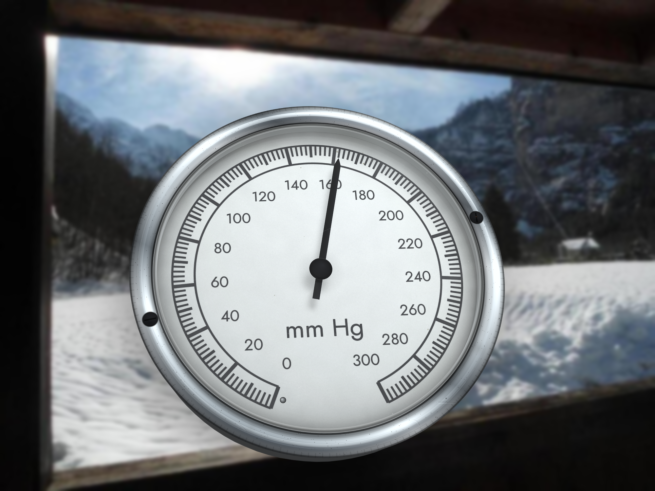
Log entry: 162 mmHg
